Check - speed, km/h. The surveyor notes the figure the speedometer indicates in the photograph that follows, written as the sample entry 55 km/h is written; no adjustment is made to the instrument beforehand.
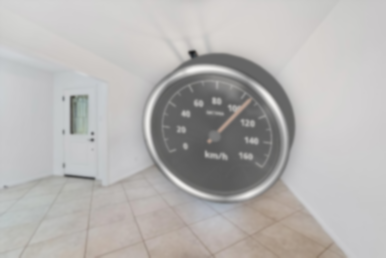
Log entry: 105 km/h
